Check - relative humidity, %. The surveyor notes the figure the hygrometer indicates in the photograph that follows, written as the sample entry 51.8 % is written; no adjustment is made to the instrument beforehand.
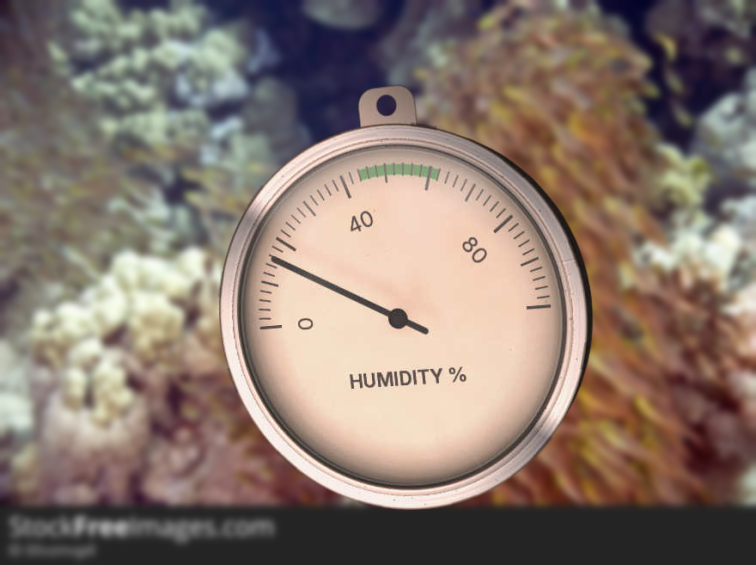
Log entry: 16 %
